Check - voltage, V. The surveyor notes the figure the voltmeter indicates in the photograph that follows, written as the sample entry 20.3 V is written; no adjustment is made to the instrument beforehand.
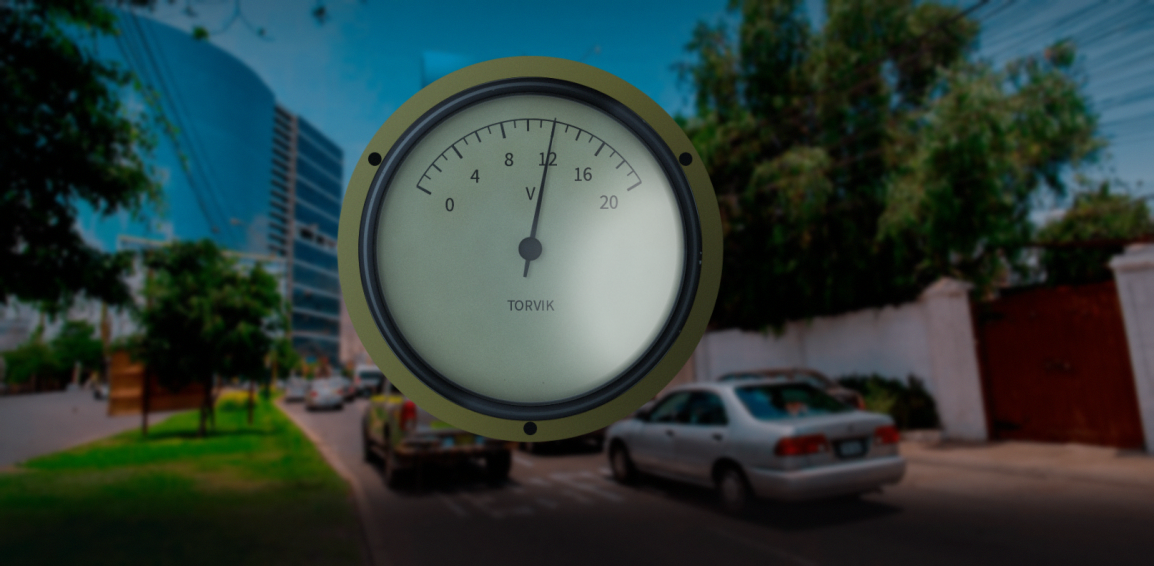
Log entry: 12 V
